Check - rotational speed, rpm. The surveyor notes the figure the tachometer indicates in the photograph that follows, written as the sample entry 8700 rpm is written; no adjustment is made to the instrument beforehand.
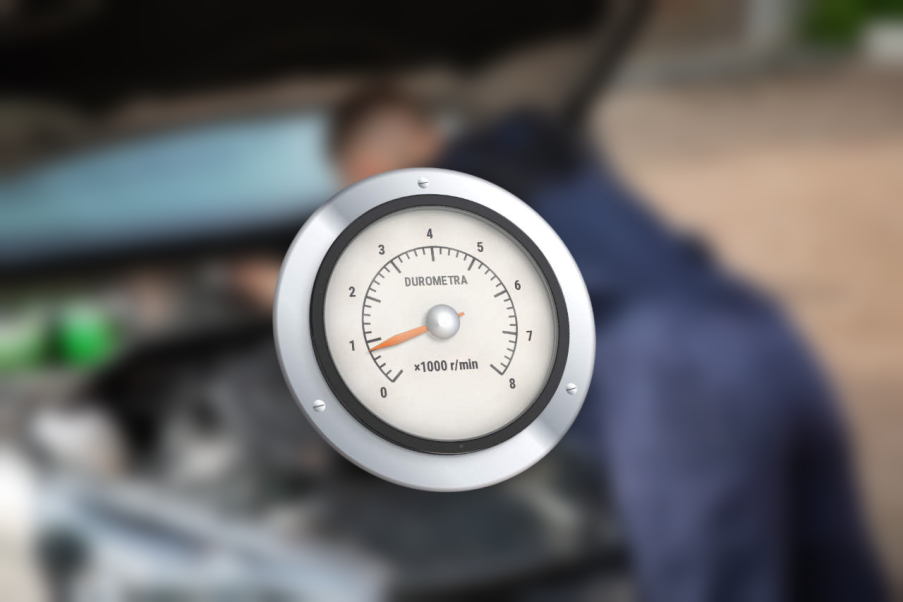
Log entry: 800 rpm
